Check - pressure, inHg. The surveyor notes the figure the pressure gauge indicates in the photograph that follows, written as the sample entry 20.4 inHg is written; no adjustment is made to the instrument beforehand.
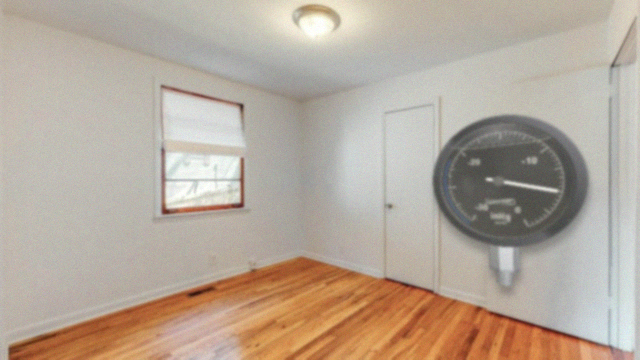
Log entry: -5 inHg
